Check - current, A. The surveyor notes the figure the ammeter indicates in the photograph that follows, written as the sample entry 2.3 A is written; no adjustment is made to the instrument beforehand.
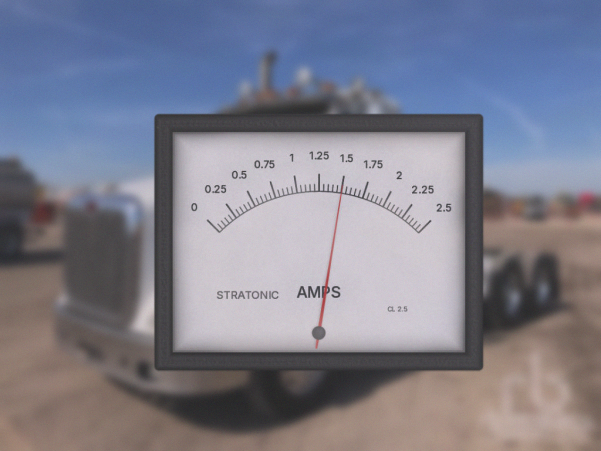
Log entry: 1.5 A
